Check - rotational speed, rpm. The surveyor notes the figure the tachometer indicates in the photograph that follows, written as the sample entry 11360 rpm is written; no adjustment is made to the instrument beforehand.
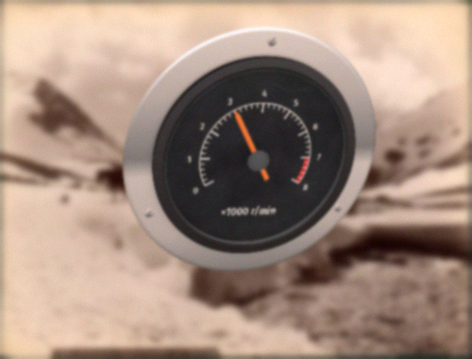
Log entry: 3000 rpm
